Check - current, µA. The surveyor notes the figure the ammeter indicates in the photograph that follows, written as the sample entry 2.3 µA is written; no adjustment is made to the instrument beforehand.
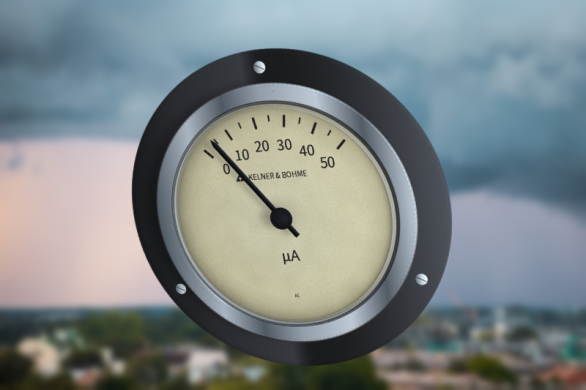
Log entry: 5 µA
